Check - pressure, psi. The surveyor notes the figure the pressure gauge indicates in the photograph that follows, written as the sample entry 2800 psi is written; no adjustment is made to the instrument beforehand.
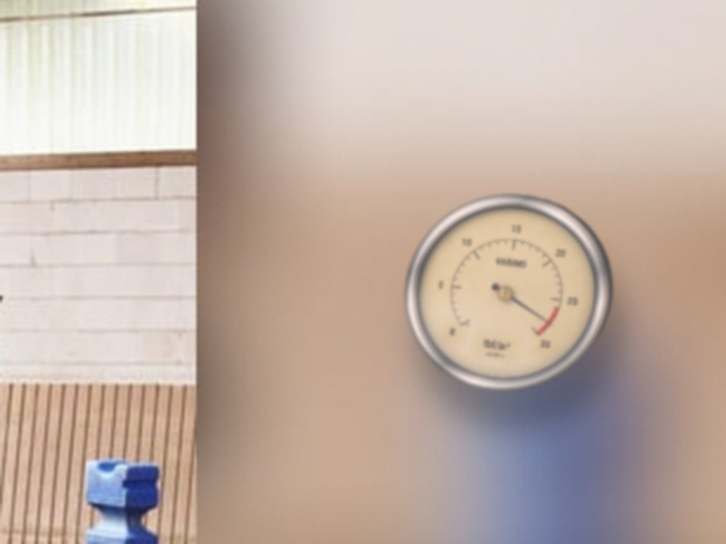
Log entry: 28 psi
